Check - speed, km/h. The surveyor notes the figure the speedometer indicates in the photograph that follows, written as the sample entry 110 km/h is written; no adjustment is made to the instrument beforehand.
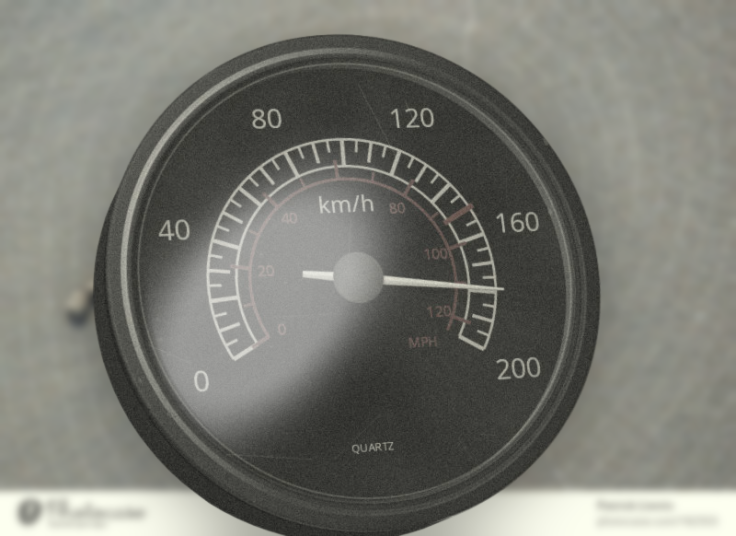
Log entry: 180 km/h
